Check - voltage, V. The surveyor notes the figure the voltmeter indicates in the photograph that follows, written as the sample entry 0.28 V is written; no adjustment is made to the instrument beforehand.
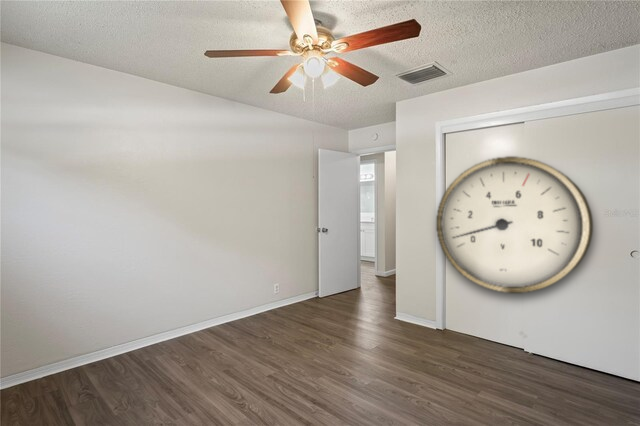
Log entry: 0.5 V
